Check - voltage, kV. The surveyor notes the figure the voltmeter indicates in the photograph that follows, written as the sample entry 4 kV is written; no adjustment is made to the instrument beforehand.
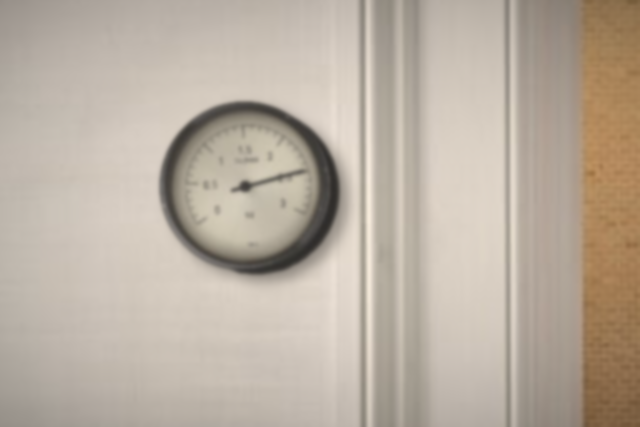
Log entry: 2.5 kV
